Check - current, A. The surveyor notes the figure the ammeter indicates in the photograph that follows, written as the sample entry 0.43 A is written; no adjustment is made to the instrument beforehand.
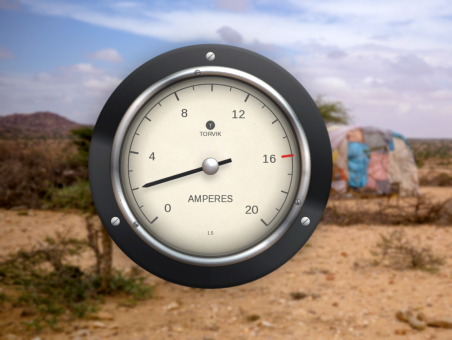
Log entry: 2 A
